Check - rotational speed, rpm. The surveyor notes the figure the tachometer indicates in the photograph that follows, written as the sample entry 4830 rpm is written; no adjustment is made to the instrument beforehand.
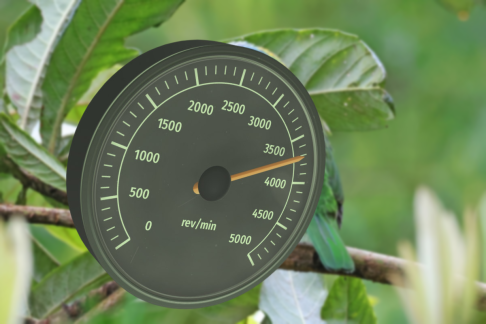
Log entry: 3700 rpm
